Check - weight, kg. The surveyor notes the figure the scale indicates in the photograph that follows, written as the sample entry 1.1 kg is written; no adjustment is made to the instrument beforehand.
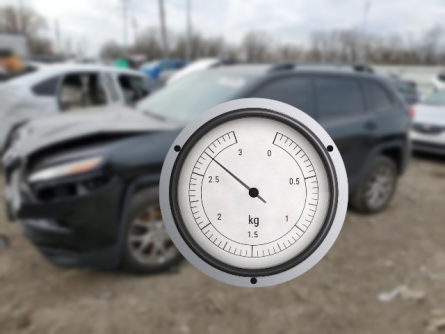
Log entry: 2.7 kg
